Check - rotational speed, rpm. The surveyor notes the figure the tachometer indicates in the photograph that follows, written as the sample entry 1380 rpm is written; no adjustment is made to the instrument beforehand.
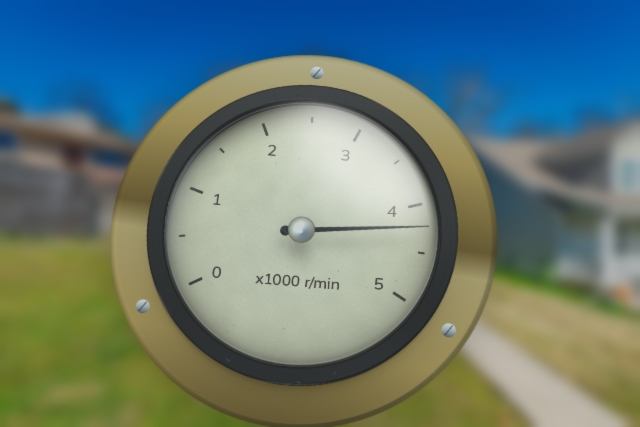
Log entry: 4250 rpm
